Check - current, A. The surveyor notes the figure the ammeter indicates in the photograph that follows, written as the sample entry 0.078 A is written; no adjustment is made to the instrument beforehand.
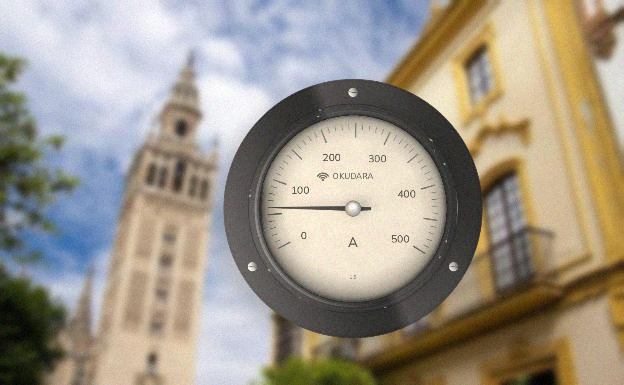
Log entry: 60 A
